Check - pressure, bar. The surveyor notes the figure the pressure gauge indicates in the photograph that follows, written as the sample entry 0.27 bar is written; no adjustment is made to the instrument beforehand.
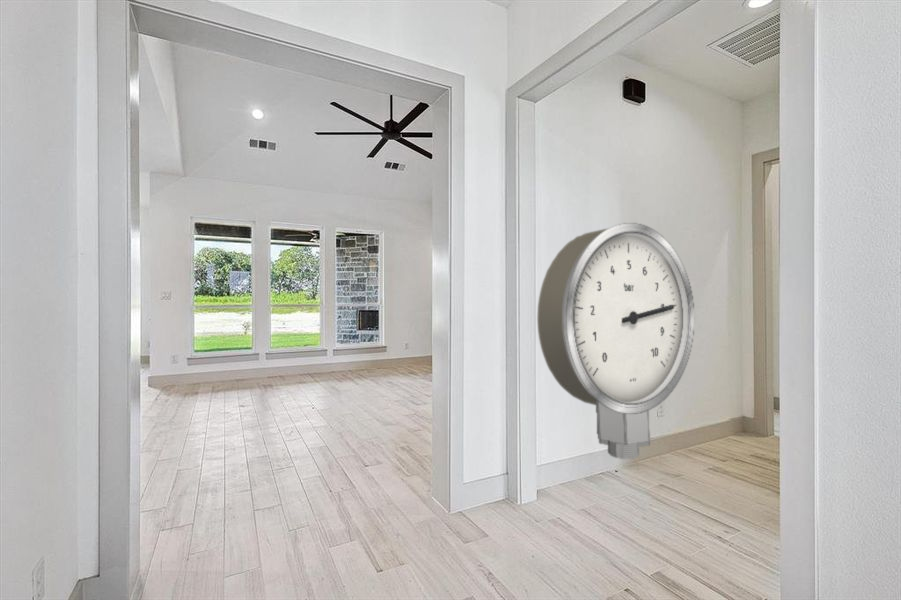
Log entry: 8 bar
